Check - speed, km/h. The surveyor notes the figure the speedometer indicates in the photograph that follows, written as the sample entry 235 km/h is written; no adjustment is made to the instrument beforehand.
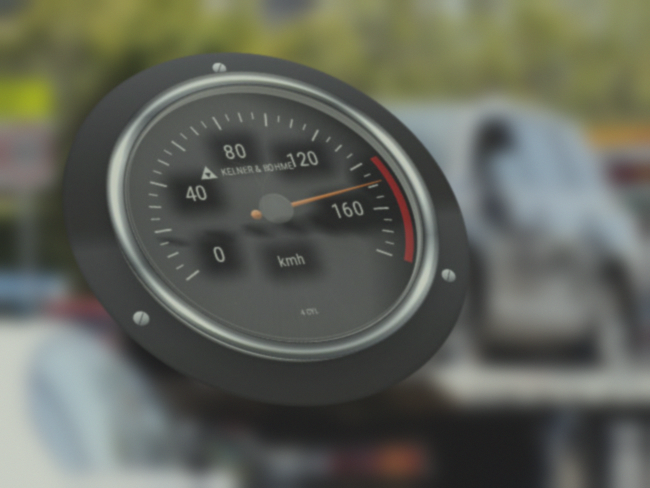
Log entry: 150 km/h
